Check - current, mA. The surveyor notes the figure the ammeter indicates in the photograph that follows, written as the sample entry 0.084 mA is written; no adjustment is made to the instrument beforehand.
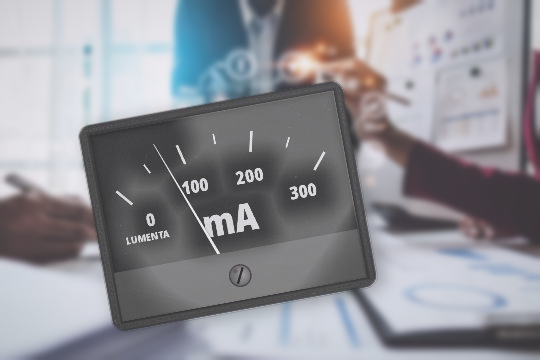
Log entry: 75 mA
